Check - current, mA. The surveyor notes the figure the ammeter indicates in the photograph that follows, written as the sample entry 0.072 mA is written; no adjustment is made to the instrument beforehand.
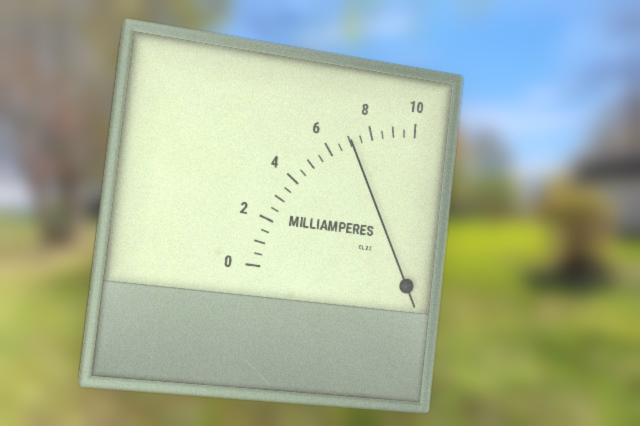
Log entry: 7 mA
